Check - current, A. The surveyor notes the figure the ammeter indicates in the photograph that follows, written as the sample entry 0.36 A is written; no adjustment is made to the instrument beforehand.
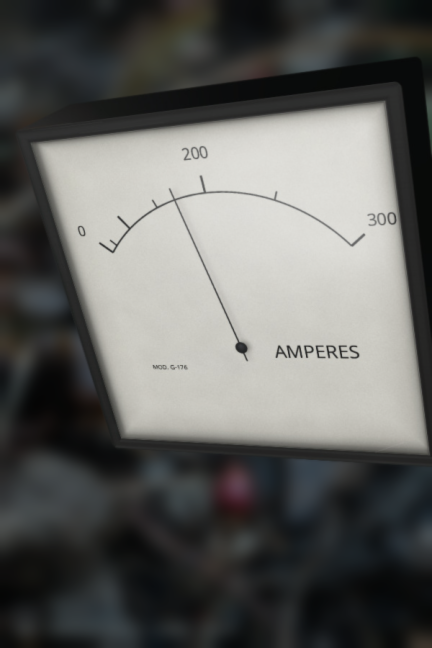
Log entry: 175 A
